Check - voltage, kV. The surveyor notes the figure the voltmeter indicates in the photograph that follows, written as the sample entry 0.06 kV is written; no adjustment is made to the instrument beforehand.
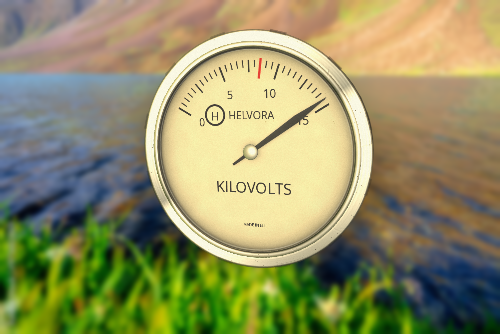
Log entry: 14.5 kV
